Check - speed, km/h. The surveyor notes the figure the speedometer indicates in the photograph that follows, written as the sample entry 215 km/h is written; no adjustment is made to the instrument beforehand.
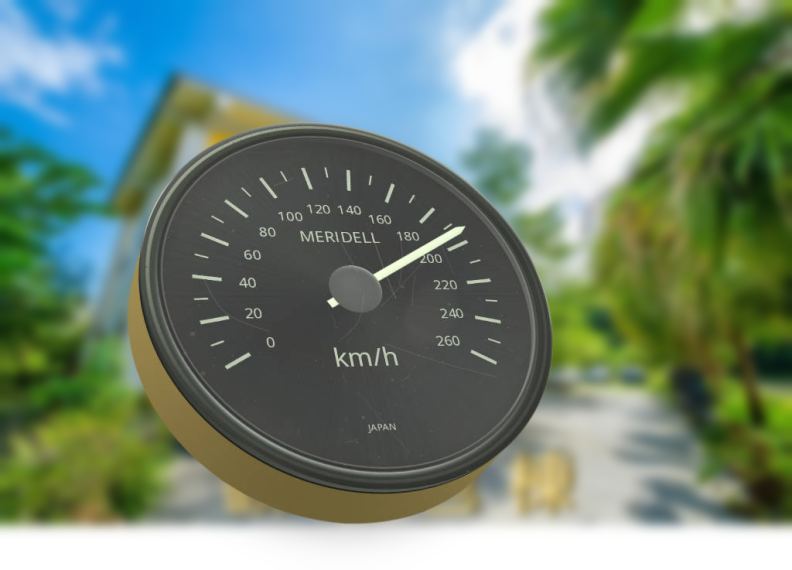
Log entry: 195 km/h
